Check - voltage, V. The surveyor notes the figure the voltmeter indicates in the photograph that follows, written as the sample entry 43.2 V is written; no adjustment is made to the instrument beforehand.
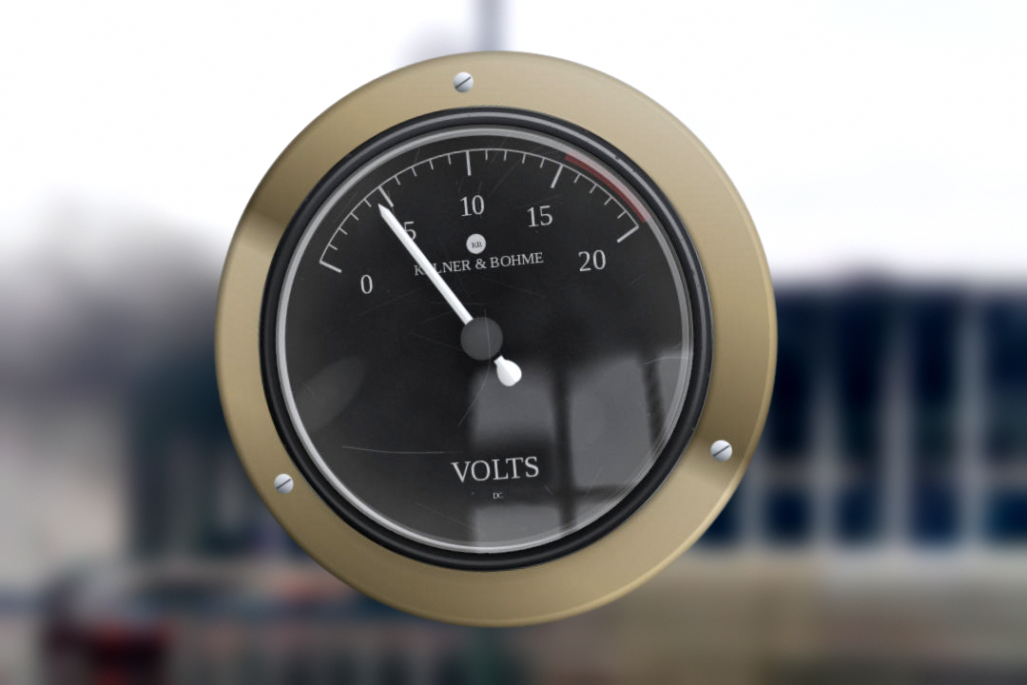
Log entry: 4.5 V
